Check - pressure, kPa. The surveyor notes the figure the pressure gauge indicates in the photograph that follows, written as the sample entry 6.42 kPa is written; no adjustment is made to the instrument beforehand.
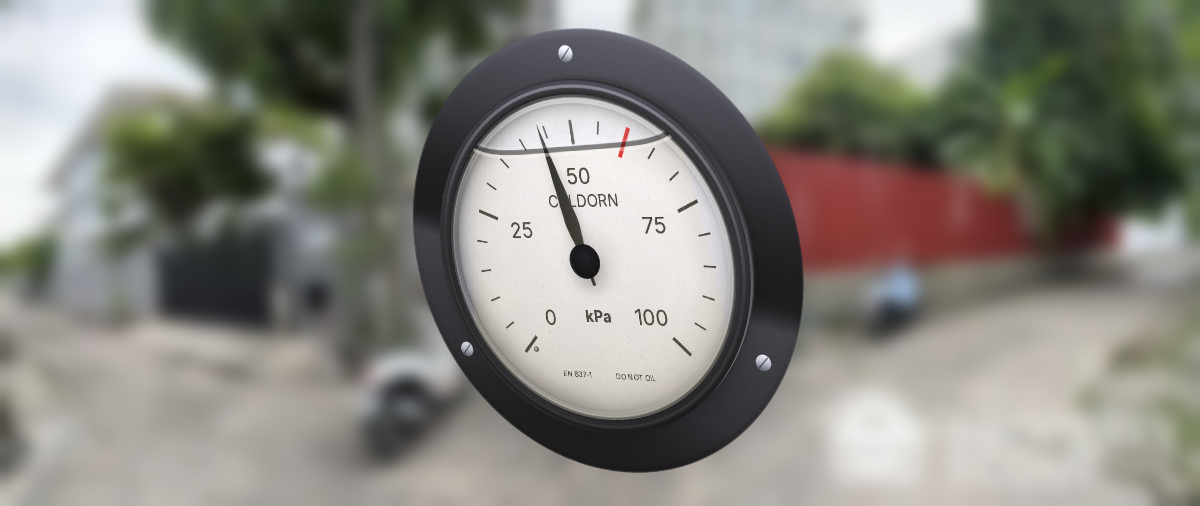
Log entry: 45 kPa
